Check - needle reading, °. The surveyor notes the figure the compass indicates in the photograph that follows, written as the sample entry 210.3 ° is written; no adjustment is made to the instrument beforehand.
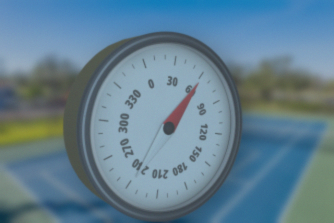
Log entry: 60 °
